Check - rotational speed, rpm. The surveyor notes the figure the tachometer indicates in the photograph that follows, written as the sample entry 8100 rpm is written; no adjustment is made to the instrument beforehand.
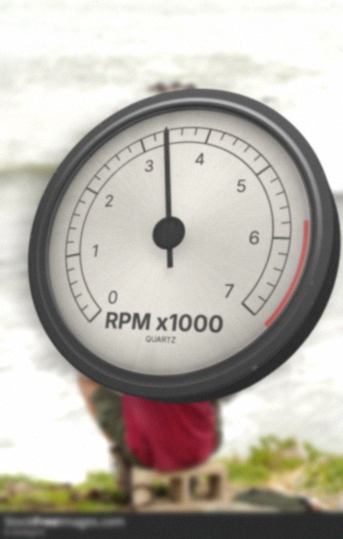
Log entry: 3400 rpm
